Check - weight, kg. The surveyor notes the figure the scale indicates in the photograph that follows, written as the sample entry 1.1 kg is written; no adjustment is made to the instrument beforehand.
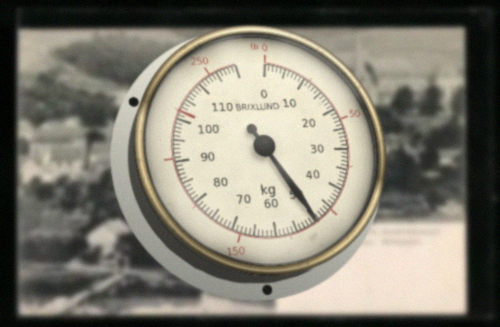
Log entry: 50 kg
